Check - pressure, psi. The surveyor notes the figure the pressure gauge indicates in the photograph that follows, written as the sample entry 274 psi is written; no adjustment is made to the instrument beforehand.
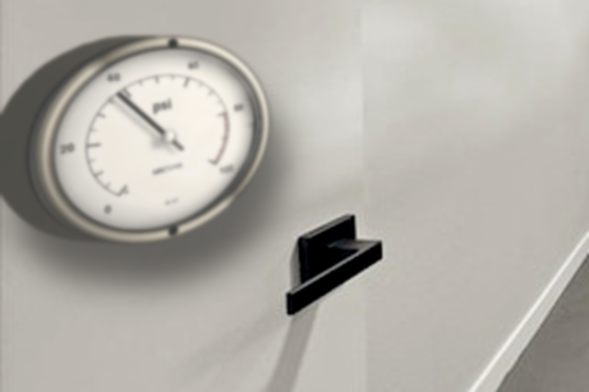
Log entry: 37.5 psi
